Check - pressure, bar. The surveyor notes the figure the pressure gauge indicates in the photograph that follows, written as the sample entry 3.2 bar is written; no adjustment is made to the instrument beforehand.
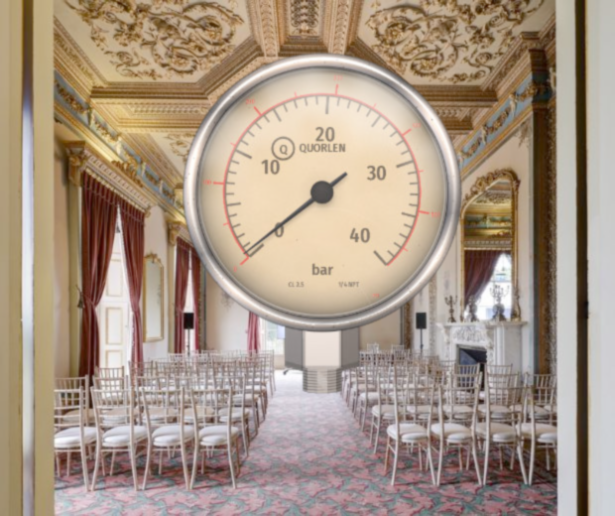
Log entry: 0.5 bar
